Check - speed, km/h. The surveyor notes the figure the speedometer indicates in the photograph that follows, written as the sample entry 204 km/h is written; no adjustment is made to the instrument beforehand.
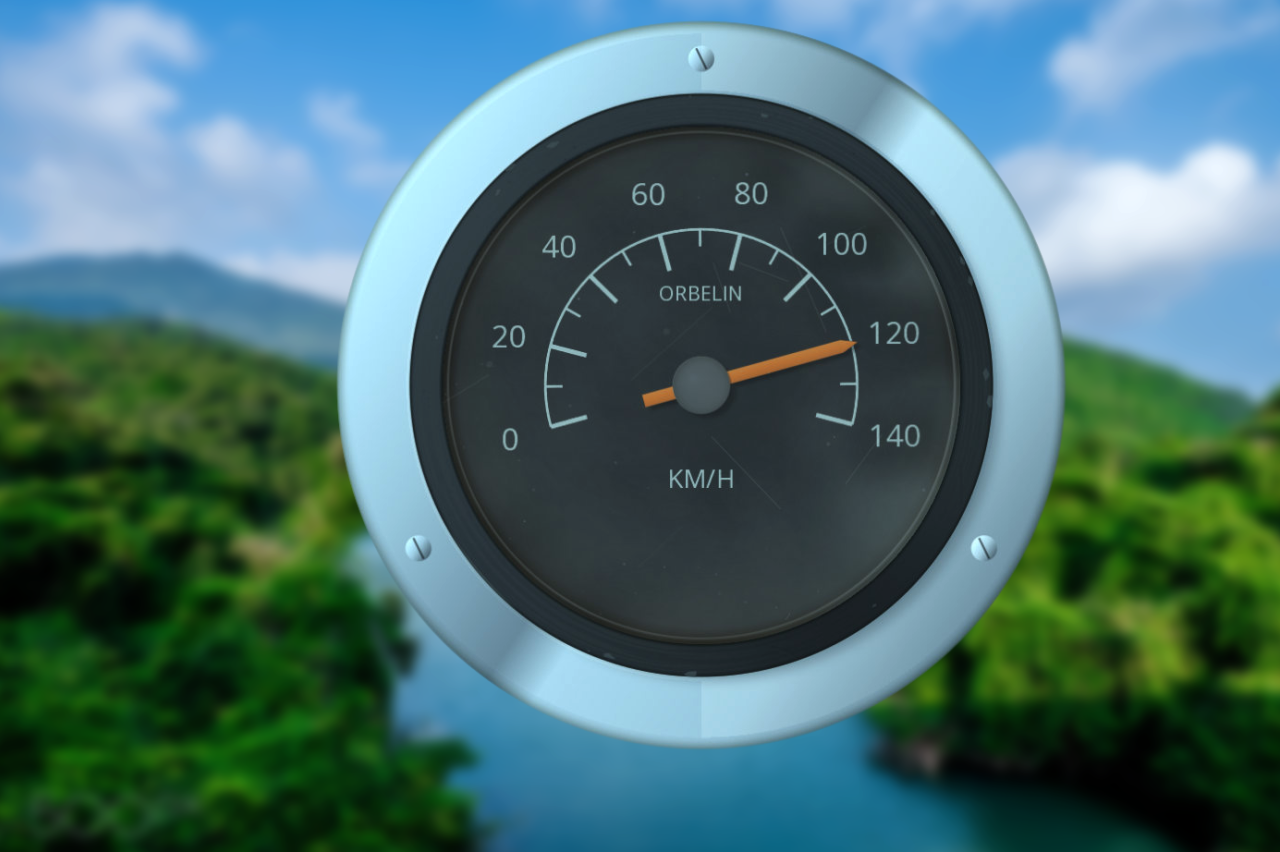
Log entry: 120 km/h
